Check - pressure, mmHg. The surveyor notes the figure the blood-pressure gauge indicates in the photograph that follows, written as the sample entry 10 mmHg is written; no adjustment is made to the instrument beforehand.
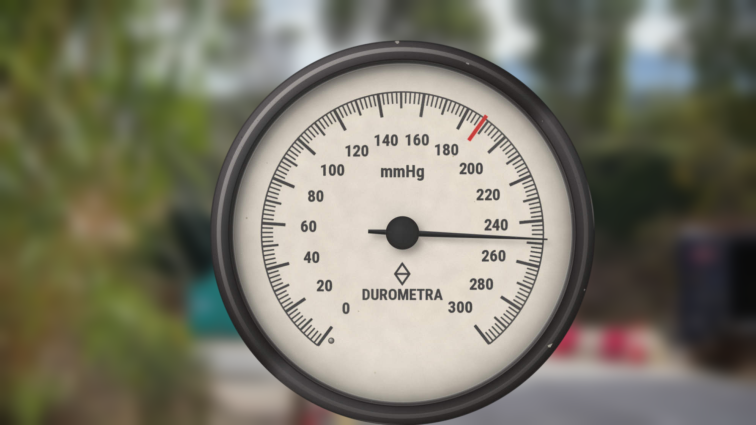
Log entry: 248 mmHg
